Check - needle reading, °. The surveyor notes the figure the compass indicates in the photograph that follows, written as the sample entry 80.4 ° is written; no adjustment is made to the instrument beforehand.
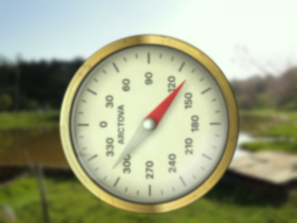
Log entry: 130 °
